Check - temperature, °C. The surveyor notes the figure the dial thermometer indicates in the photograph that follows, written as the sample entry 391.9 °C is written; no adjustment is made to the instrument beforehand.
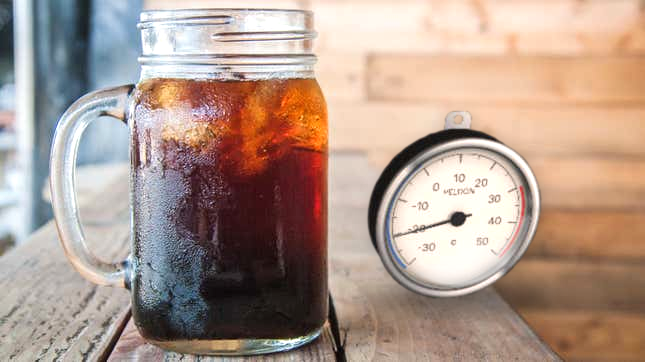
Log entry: -20 °C
